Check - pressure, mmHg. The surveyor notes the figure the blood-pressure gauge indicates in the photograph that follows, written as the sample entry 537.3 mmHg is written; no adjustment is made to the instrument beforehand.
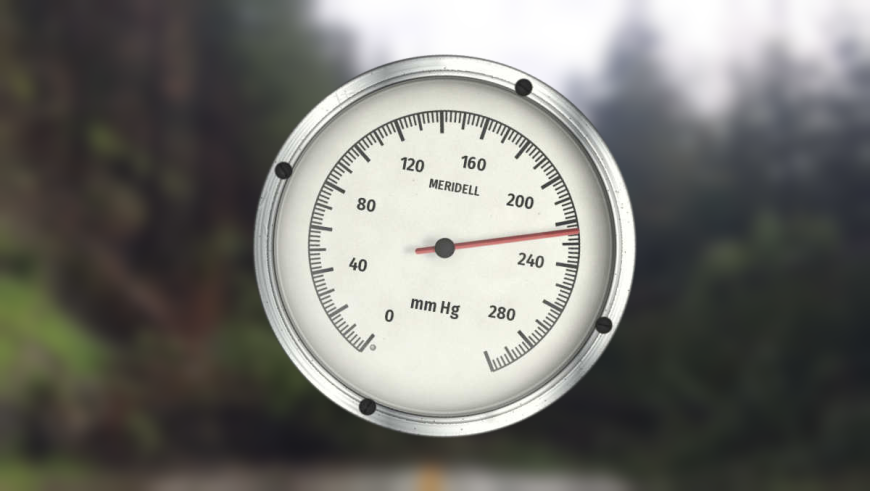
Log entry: 224 mmHg
